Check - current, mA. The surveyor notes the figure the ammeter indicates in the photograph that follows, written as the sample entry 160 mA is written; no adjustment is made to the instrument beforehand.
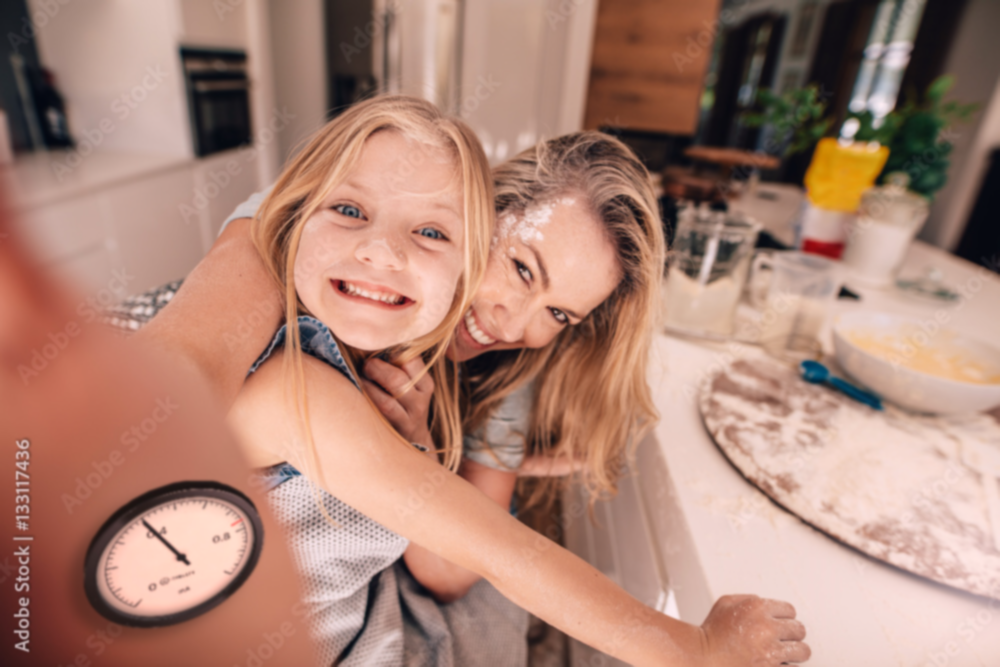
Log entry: 0.4 mA
